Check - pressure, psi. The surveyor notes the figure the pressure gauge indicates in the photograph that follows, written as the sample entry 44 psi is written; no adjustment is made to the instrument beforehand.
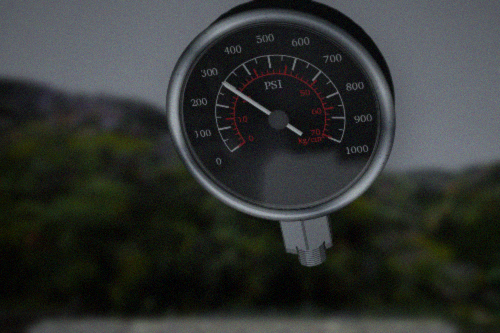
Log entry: 300 psi
